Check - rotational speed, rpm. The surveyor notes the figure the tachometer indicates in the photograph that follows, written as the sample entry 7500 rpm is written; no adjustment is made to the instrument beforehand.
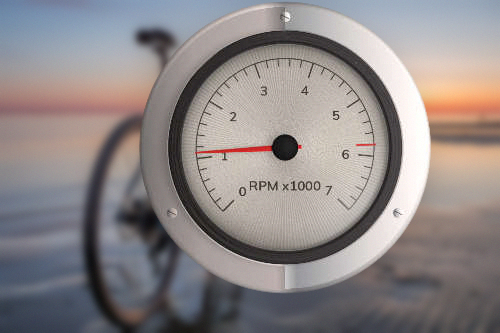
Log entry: 1100 rpm
